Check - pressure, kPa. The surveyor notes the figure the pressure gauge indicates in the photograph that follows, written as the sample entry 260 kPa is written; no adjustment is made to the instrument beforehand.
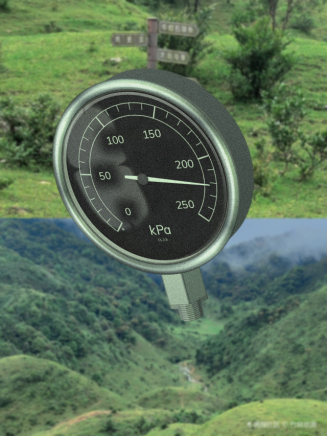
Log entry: 220 kPa
